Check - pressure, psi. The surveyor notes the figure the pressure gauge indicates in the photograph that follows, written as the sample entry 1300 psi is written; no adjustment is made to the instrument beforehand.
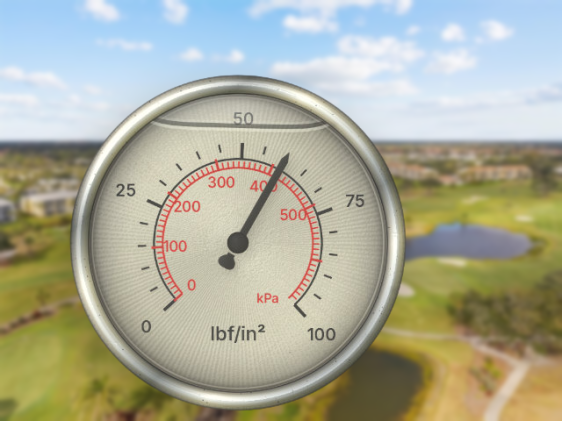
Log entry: 60 psi
